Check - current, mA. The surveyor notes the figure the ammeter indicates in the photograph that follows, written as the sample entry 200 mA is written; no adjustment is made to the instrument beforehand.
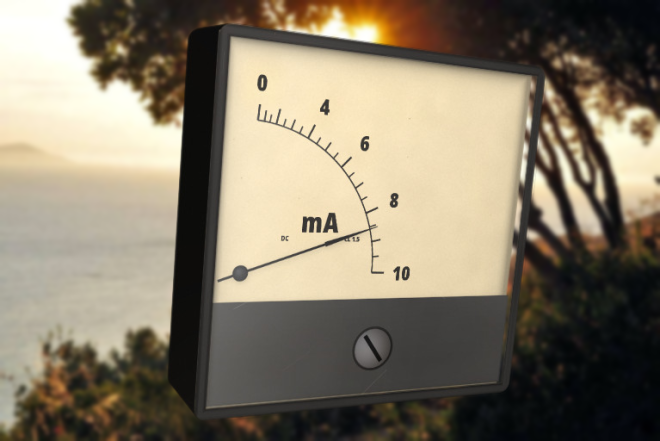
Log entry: 8.5 mA
